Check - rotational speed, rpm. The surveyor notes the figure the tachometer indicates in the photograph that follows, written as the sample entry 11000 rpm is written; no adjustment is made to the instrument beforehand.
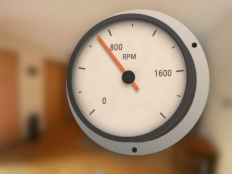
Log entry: 700 rpm
